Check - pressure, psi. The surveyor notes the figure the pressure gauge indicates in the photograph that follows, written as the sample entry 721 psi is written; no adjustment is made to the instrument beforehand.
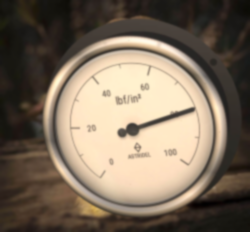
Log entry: 80 psi
